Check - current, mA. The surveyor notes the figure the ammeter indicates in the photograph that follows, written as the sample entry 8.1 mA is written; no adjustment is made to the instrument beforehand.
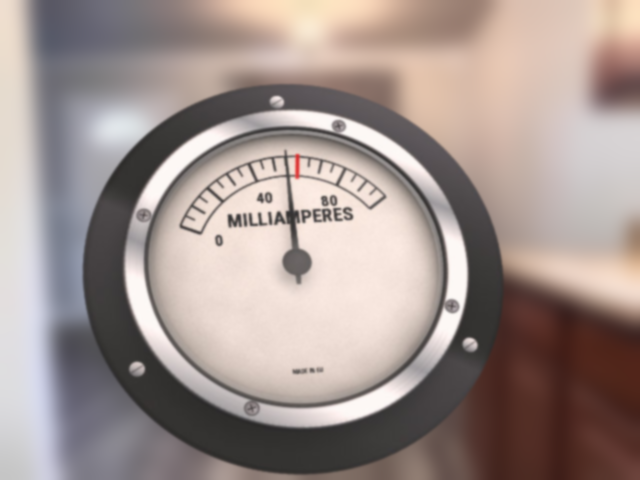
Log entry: 55 mA
